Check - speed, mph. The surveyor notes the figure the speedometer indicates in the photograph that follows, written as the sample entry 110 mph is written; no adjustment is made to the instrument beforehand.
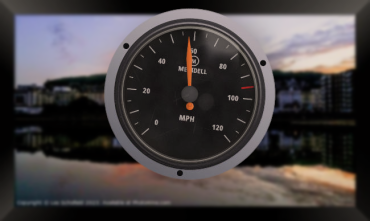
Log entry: 57.5 mph
